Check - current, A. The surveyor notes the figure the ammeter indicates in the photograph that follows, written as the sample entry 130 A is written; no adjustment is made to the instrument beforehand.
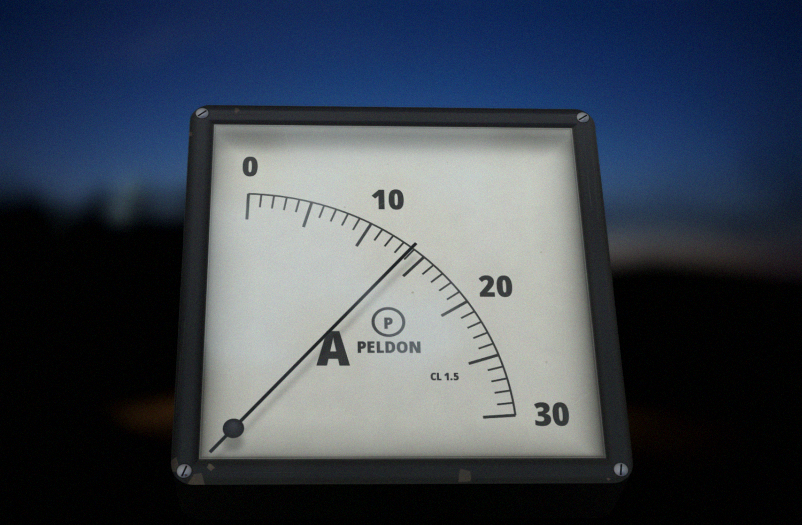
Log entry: 14 A
